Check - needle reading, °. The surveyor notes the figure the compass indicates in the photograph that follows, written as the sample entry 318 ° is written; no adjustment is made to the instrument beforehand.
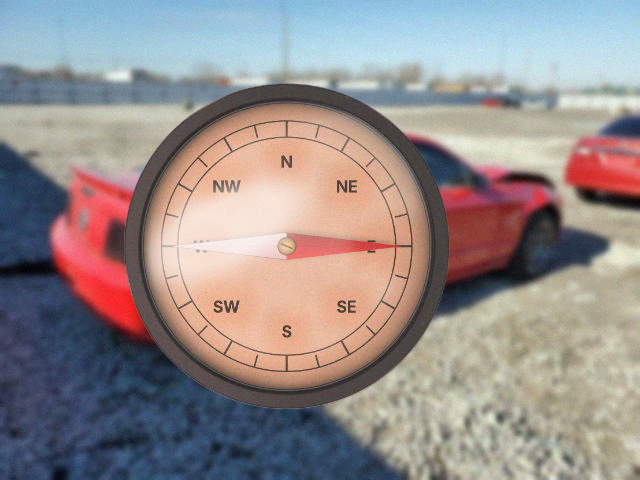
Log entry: 90 °
